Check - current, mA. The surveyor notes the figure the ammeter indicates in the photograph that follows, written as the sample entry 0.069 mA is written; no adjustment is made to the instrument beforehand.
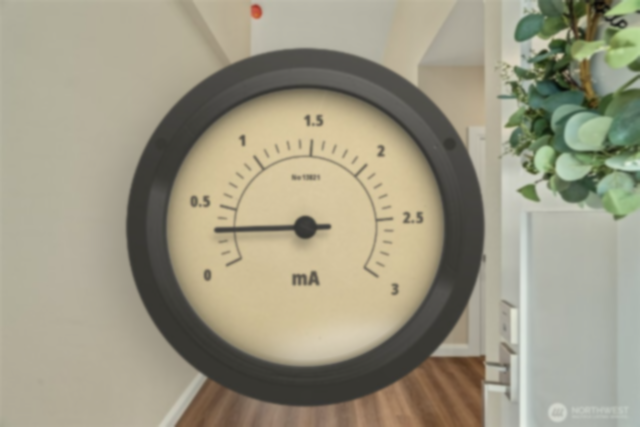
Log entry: 0.3 mA
